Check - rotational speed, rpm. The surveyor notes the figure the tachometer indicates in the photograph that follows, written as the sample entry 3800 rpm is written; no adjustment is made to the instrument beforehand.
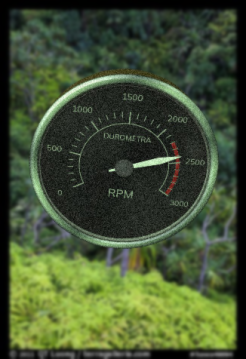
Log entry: 2400 rpm
